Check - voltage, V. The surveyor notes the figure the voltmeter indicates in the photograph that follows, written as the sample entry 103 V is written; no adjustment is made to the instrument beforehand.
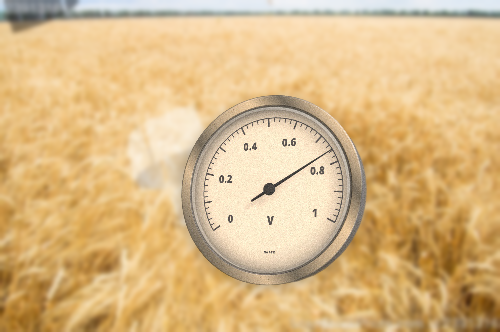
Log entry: 0.76 V
